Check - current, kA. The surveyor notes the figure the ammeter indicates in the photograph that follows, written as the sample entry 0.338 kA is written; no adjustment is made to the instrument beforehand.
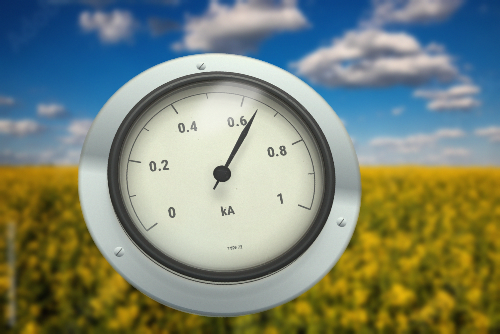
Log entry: 0.65 kA
